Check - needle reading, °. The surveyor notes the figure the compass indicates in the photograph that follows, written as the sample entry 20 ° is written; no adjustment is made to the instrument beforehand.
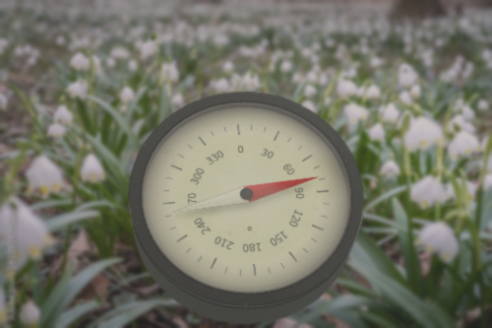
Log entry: 80 °
